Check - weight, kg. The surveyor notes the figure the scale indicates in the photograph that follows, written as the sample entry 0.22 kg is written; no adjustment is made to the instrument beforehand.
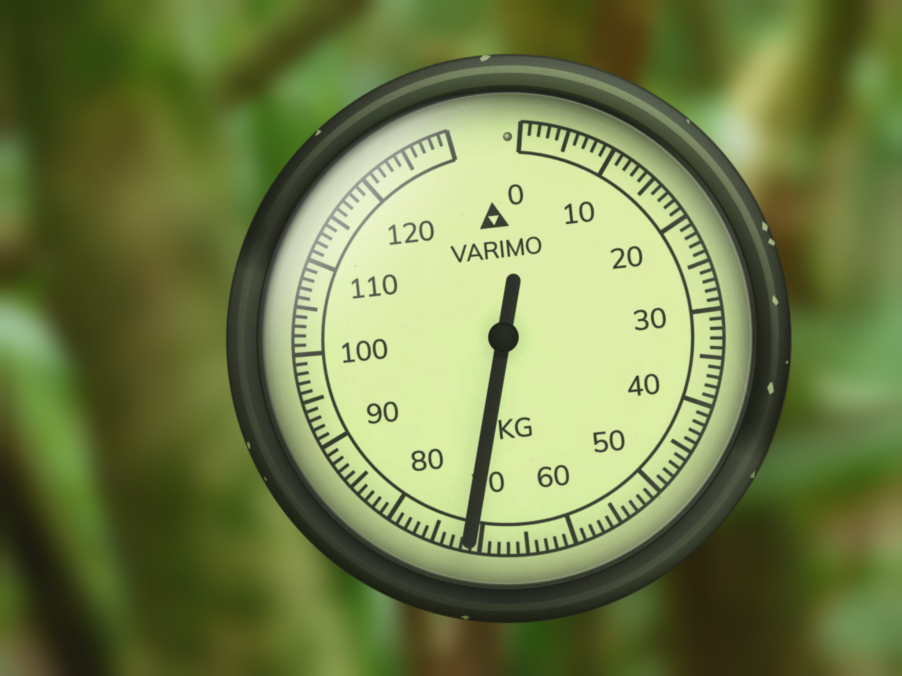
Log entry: 71 kg
